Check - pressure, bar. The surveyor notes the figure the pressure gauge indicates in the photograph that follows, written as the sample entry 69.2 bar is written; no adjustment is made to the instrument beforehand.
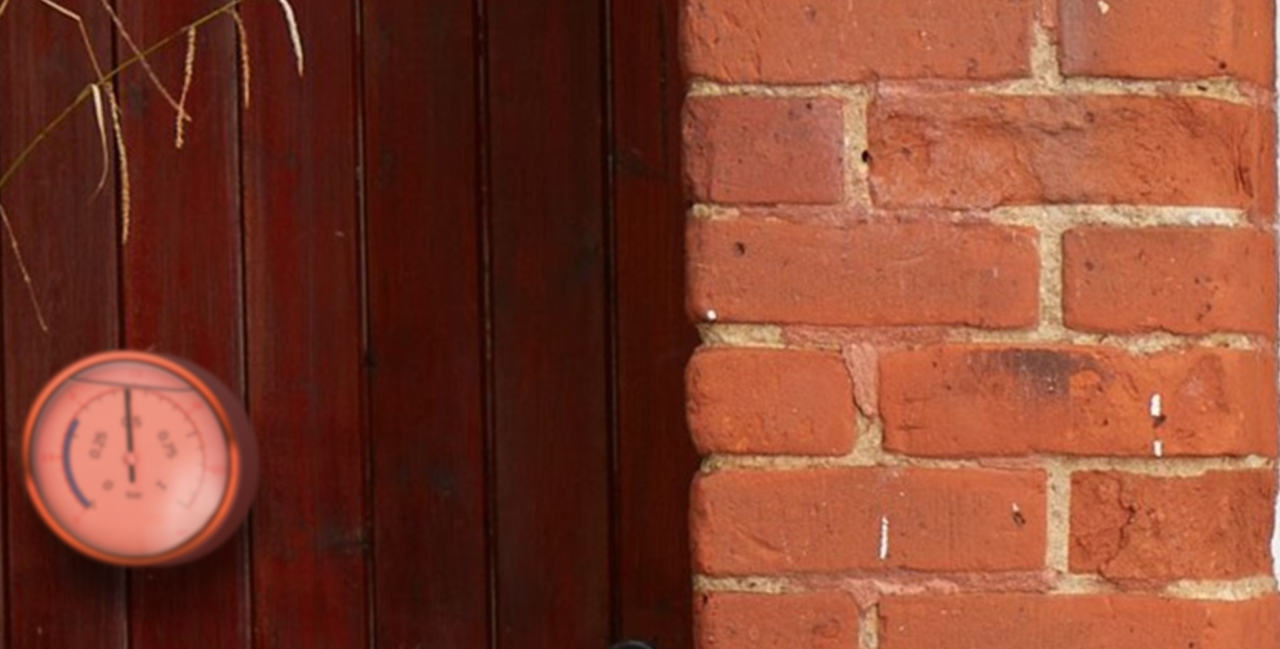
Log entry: 0.5 bar
